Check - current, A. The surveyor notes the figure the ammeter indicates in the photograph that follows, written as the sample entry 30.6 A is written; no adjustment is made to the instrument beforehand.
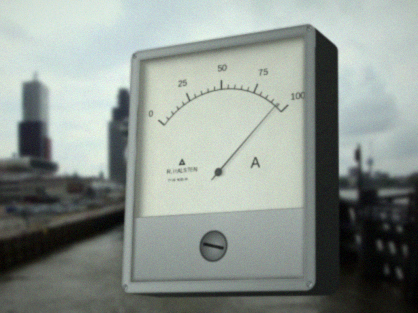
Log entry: 95 A
